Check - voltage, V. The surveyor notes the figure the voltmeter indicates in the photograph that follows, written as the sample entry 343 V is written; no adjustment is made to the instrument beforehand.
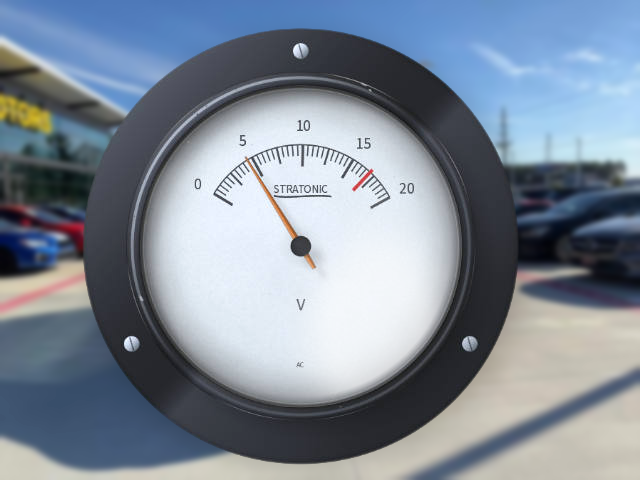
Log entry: 4.5 V
